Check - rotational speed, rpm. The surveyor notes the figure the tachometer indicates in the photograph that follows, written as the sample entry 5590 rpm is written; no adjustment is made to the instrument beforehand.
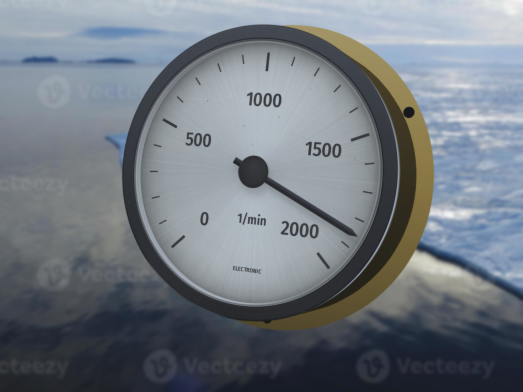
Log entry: 1850 rpm
